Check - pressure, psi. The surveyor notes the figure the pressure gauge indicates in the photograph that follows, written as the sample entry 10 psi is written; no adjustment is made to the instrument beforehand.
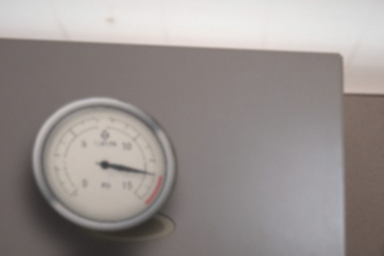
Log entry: 13 psi
